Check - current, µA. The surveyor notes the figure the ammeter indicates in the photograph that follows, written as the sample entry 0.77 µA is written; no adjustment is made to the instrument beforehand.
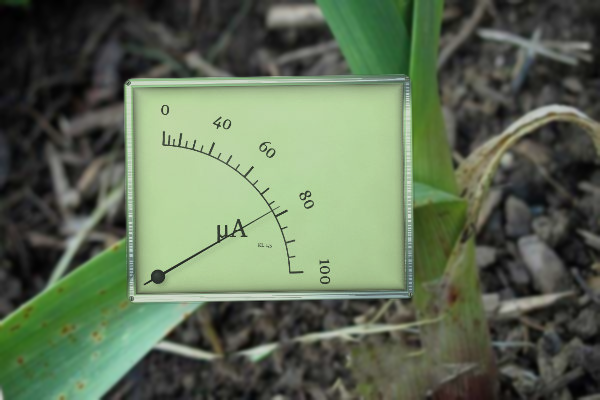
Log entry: 77.5 µA
